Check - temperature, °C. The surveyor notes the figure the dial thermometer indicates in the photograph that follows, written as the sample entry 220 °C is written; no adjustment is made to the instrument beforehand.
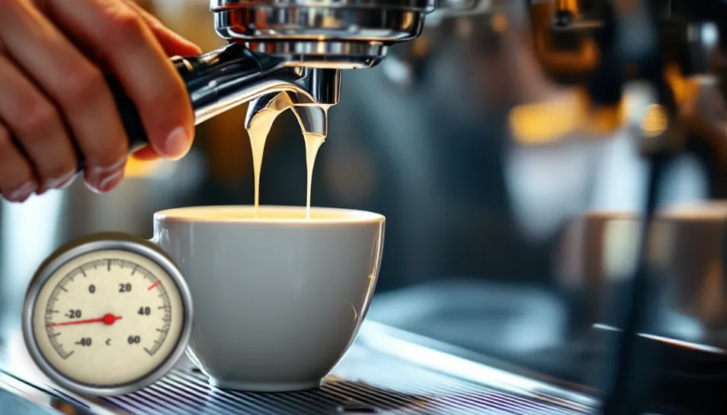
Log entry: -25 °C
